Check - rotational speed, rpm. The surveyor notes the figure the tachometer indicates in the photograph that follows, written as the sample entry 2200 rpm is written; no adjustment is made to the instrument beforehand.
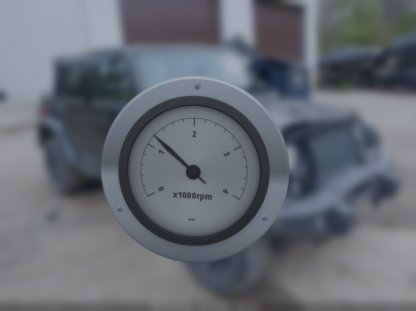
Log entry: 1200 rpm
